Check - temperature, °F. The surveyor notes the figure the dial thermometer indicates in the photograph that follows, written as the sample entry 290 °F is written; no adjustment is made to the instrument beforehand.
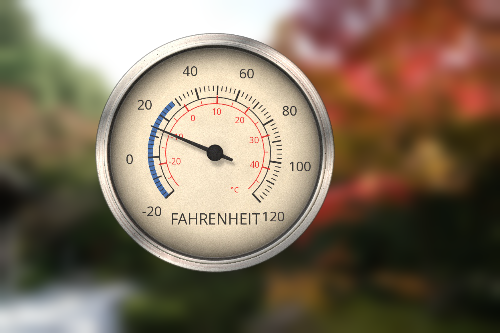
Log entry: 14 °F
